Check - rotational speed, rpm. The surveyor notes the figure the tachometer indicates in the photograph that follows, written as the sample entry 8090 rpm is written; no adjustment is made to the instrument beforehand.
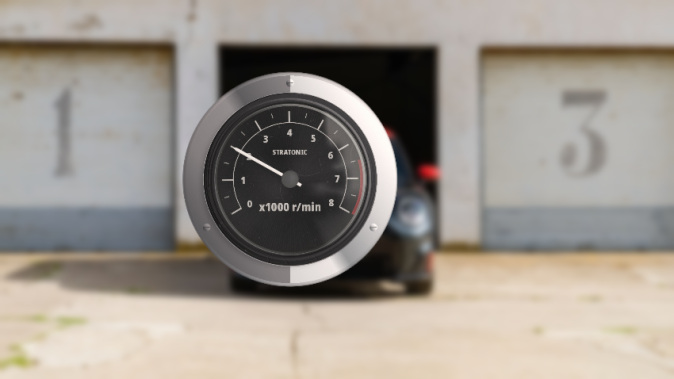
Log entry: 2000 rpm
